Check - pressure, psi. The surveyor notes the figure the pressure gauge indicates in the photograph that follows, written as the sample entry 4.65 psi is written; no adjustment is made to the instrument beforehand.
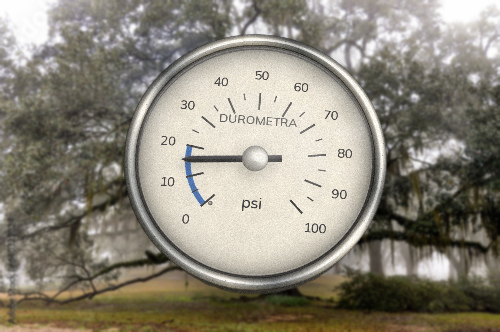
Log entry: 15 psi
